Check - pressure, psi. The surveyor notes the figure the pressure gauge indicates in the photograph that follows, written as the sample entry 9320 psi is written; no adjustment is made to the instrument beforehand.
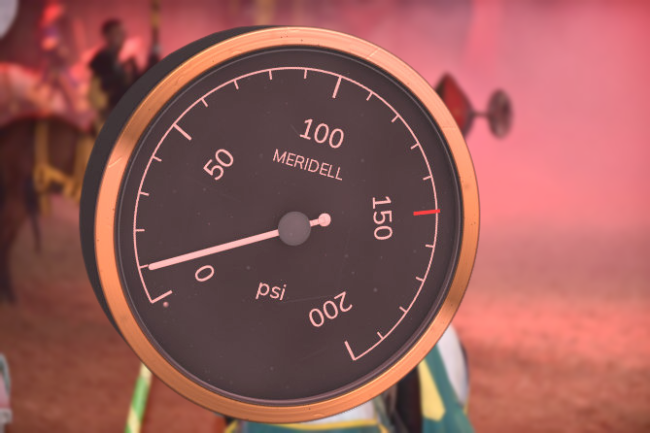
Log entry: 10 psi
